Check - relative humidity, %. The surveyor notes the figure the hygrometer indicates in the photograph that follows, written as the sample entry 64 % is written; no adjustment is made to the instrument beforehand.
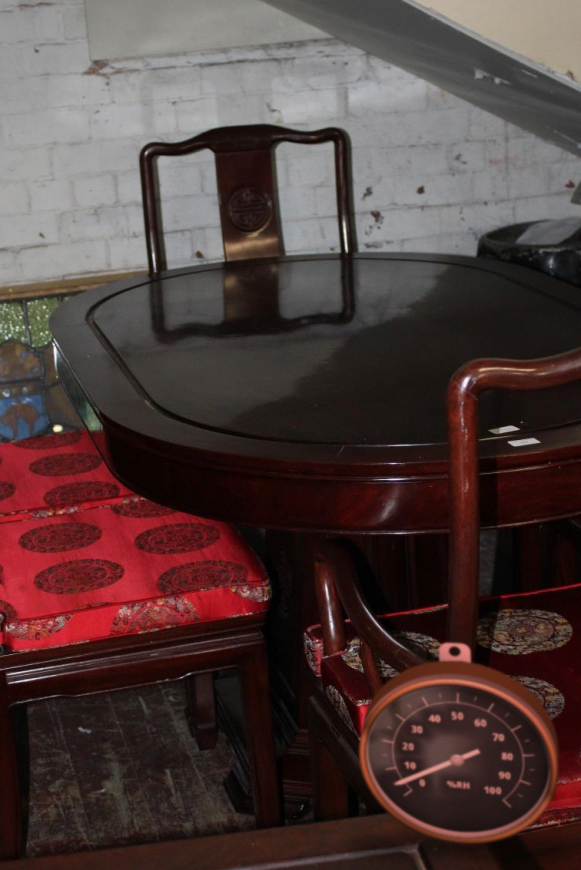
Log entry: 5 %
